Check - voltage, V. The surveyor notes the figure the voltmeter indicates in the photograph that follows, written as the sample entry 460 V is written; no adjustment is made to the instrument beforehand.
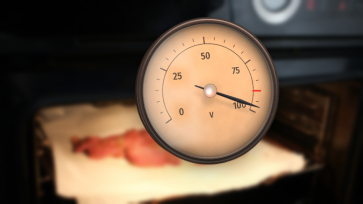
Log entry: 97.5 V
